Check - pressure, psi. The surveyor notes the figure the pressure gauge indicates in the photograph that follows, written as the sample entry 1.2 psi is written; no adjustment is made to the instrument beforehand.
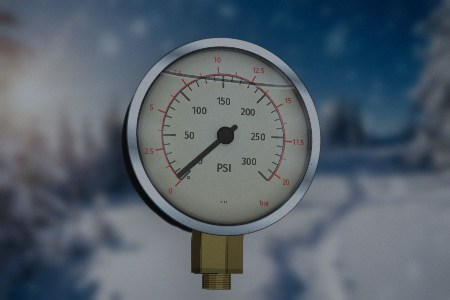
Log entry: 5 psi
